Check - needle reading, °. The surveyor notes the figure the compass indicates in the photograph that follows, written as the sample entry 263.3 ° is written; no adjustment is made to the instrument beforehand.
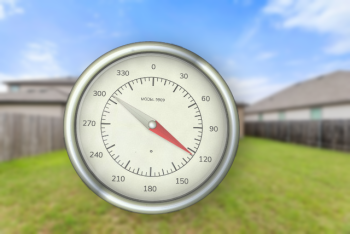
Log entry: 125 °
